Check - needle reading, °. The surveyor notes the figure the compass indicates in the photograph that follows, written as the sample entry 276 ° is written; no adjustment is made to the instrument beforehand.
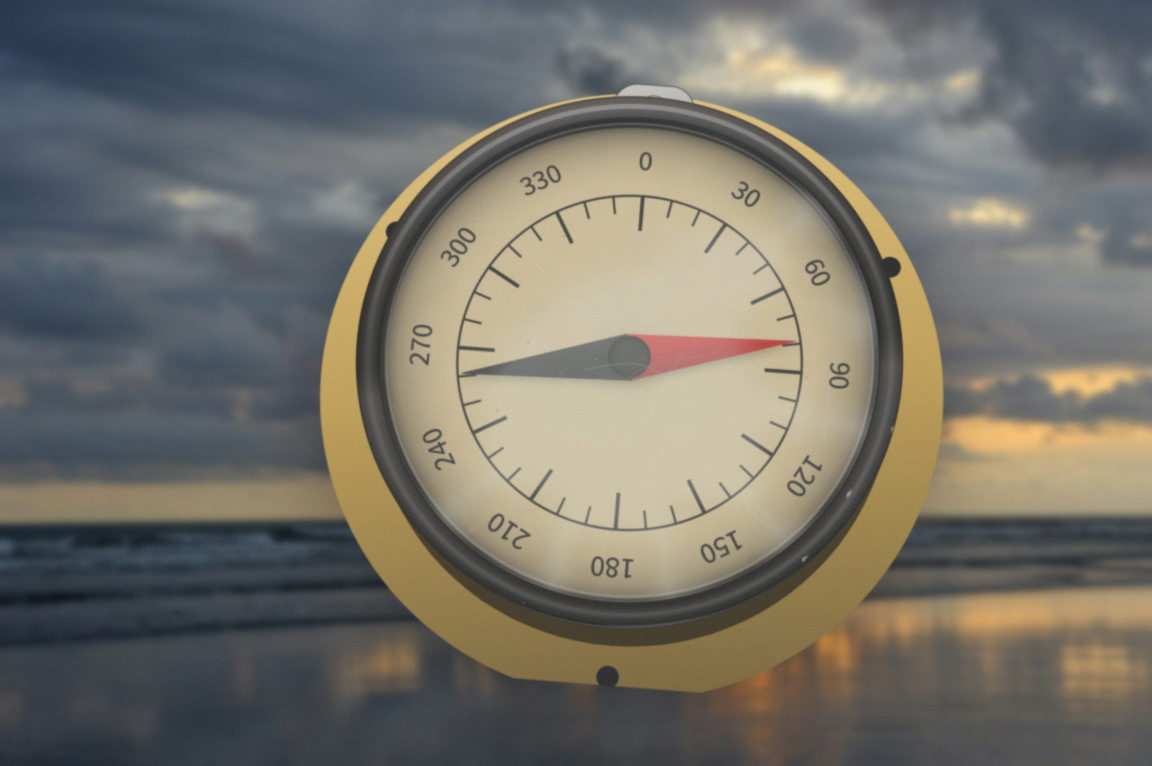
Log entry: 80 °
